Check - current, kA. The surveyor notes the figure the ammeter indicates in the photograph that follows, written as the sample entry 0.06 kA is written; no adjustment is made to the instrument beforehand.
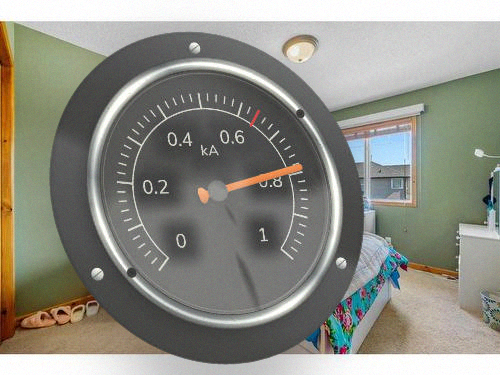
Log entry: 0.79 kA
